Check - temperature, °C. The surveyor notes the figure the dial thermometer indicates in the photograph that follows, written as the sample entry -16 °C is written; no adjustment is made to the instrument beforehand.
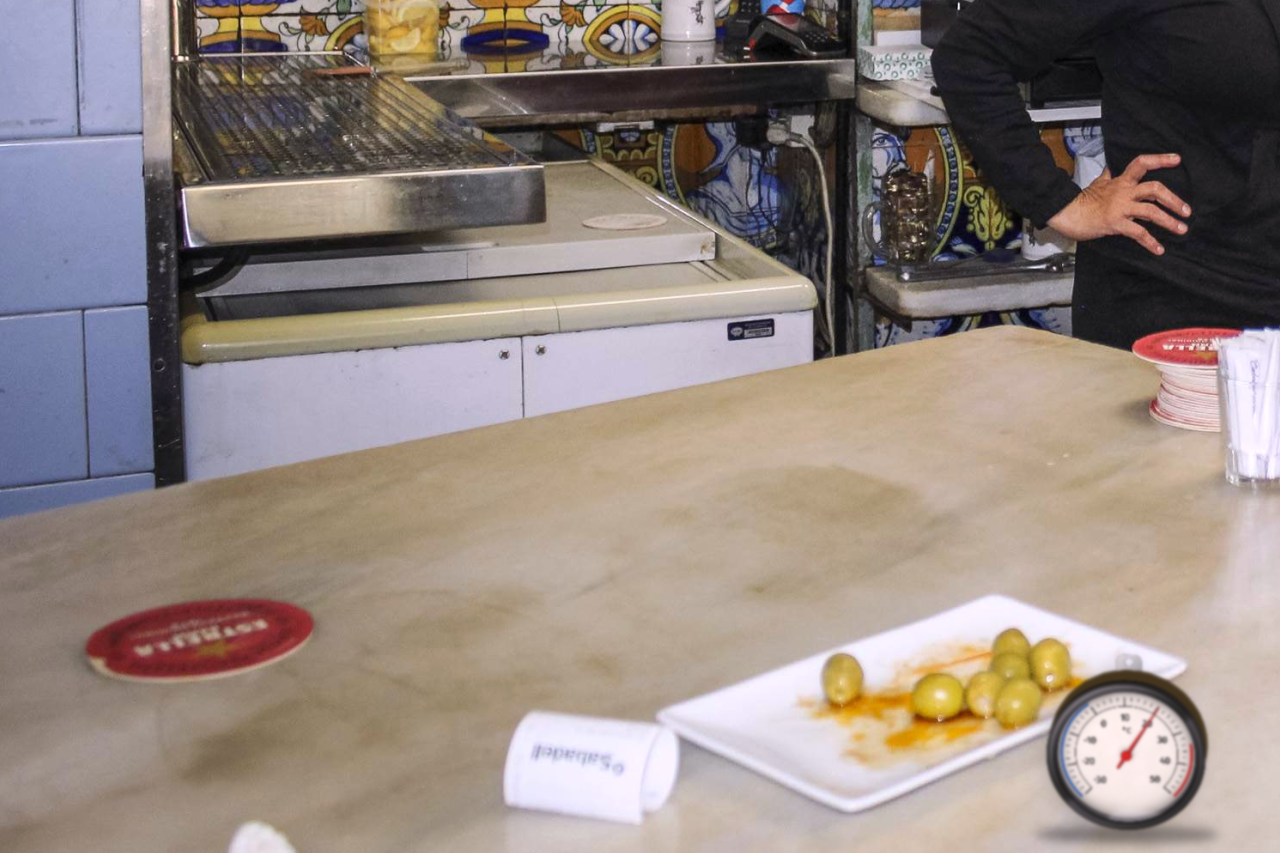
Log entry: 20 °C
